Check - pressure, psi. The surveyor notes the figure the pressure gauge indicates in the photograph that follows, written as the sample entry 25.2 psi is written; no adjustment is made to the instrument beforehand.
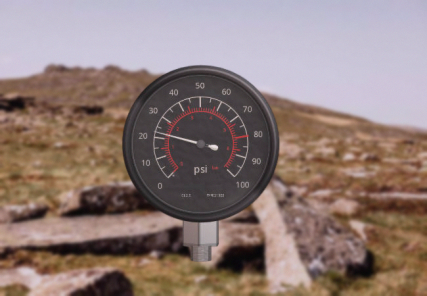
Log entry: 22.5 psi
